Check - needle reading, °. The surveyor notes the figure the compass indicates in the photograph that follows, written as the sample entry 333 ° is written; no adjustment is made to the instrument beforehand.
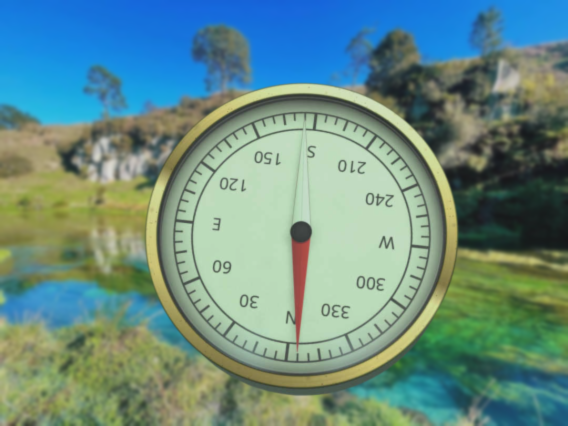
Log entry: 355 °
